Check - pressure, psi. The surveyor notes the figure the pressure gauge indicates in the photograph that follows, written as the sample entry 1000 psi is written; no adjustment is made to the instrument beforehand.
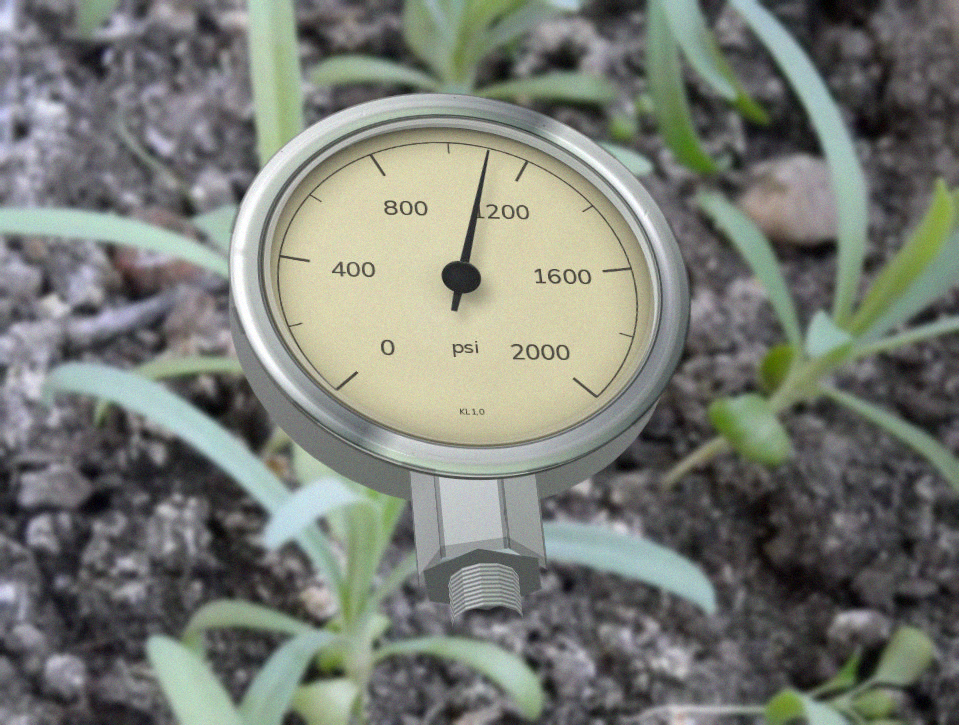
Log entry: 1100 psi
